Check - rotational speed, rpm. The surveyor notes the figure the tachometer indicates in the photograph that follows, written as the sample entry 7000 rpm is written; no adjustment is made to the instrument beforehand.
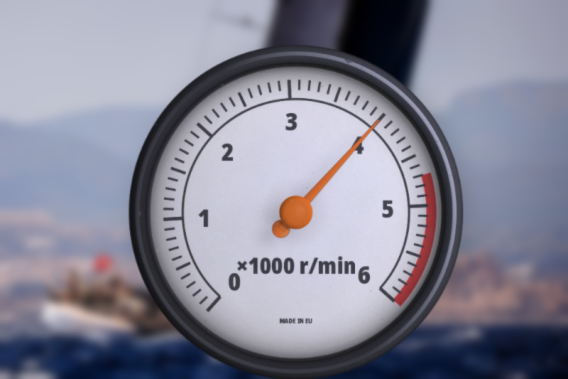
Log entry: 4000 rpm
